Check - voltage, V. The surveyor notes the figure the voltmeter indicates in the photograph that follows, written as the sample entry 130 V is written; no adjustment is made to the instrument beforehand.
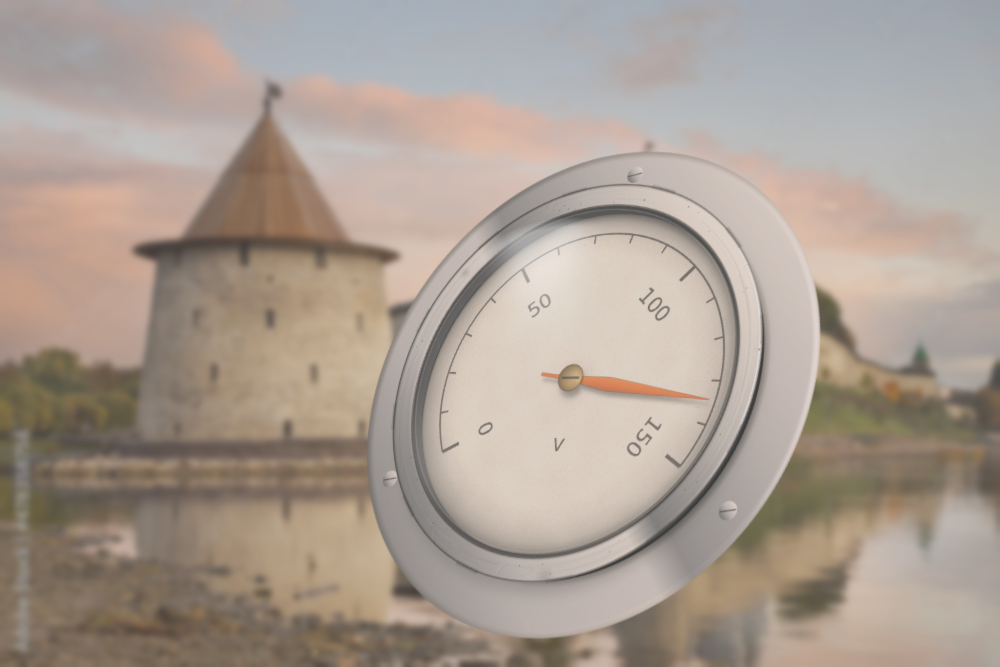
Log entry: 135 V
